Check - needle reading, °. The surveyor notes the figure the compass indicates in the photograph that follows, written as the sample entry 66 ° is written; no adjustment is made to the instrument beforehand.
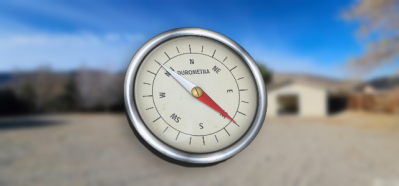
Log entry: 135 °
